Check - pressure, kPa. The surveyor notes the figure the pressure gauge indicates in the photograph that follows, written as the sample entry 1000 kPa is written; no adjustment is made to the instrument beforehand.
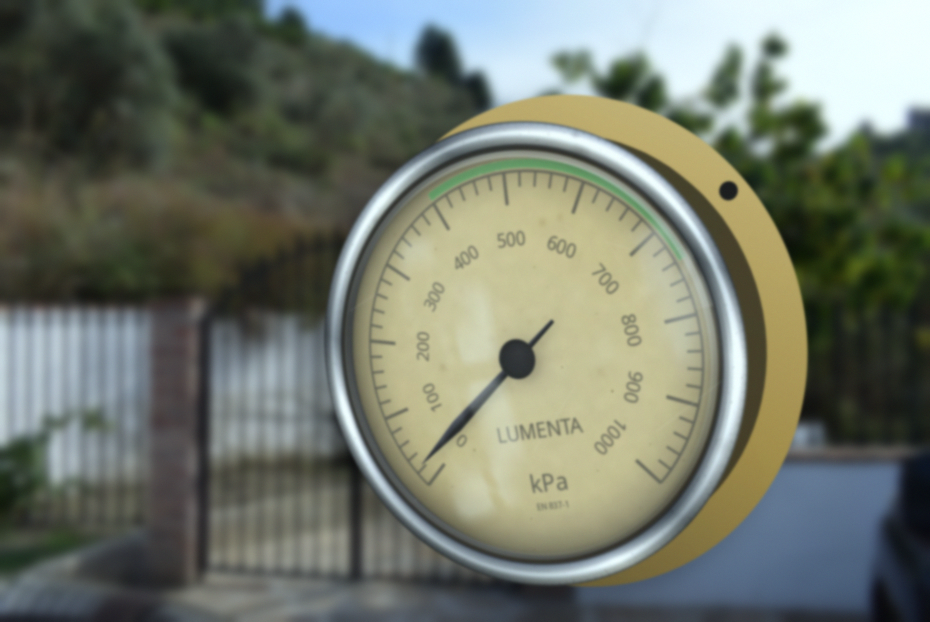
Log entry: 20 kPa
